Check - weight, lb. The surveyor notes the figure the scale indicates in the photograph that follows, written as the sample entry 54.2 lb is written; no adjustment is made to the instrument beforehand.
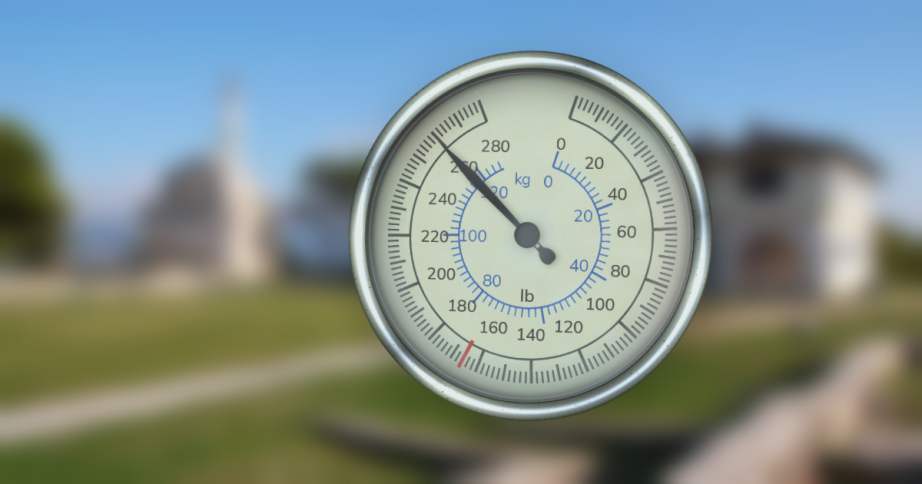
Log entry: 260 lb
